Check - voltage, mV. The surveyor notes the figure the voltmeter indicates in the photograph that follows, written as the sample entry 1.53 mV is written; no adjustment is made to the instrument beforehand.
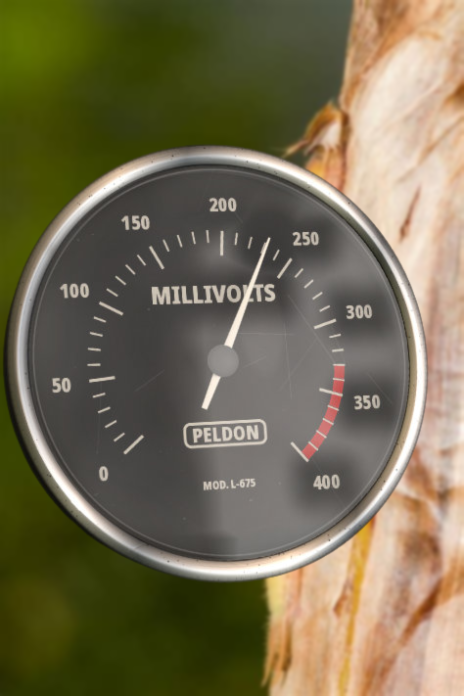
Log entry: 230 mV
